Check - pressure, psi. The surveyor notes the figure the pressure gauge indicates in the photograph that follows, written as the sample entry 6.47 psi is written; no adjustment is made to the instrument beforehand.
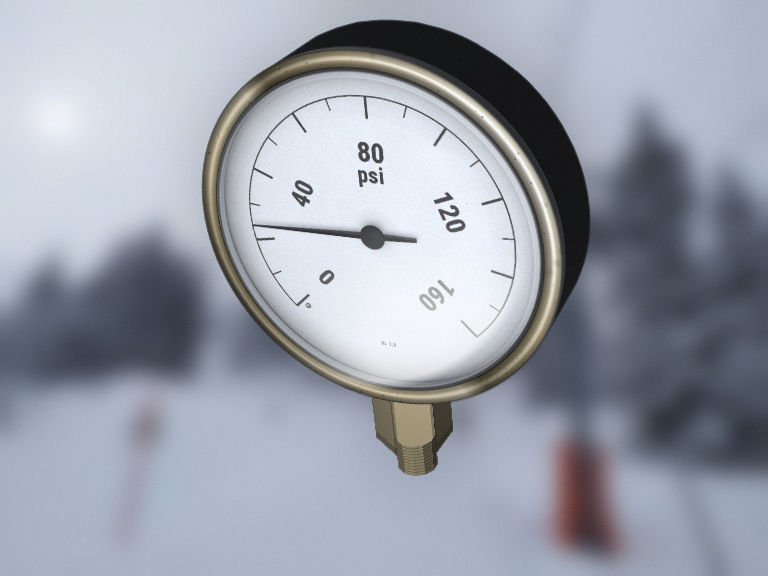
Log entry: 25 psi
